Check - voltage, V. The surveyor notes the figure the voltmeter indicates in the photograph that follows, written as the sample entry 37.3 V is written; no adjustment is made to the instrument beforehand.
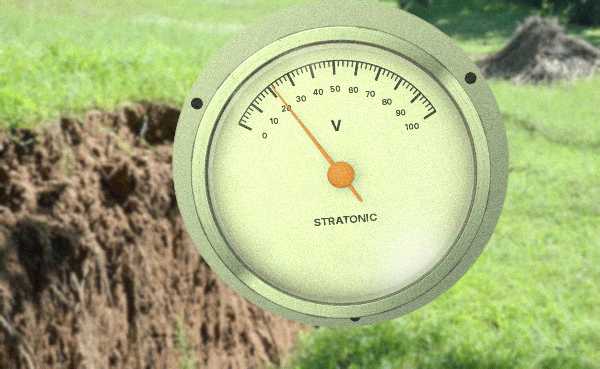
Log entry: 22 V
